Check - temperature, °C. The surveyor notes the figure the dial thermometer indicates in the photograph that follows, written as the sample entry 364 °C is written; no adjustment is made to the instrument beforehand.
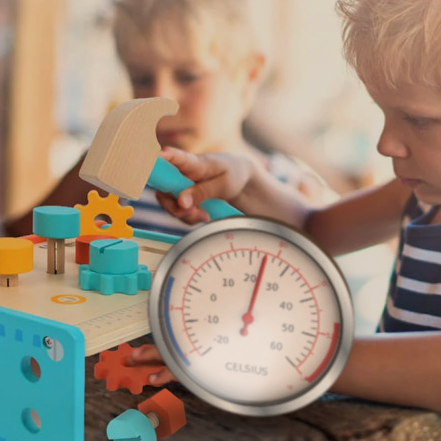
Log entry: 24 °C
